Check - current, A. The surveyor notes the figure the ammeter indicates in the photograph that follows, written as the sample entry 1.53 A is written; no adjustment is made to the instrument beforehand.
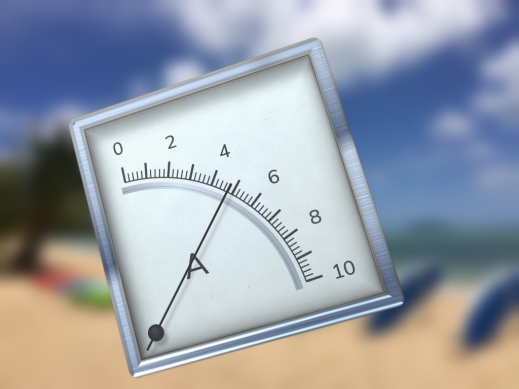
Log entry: 4.8 A
